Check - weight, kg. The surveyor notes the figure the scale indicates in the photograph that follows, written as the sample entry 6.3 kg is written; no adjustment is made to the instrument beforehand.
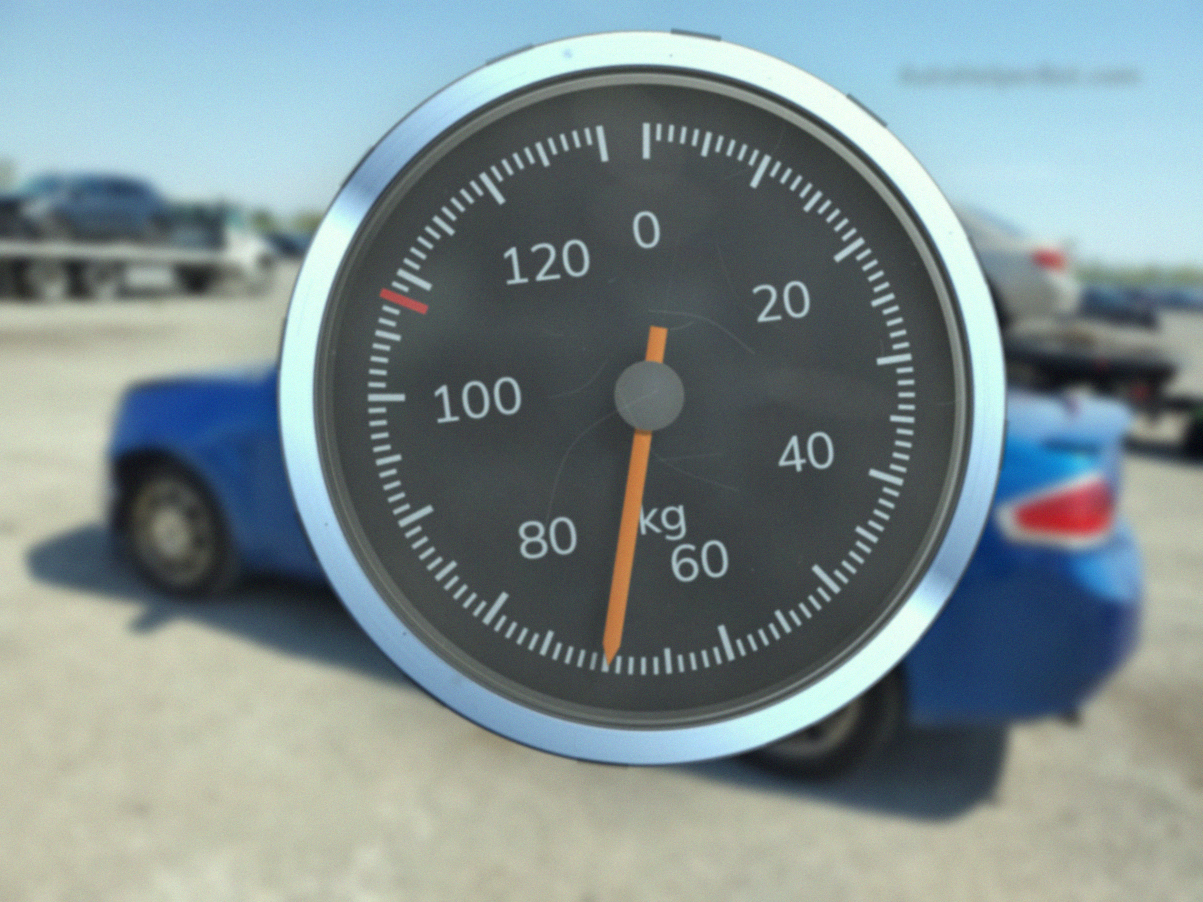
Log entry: 70 kg
